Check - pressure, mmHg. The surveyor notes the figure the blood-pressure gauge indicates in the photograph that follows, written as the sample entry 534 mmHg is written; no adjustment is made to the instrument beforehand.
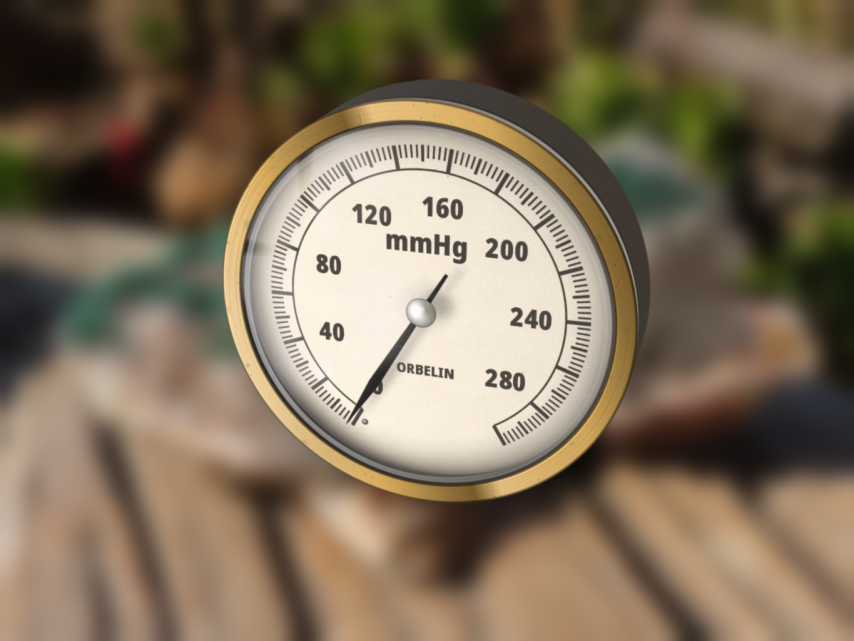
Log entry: 2 mmHg
